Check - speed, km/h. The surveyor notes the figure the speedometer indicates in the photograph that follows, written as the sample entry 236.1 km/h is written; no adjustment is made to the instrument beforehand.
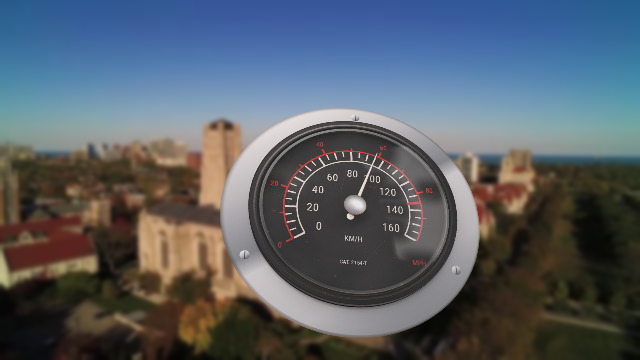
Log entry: 95 km/h
